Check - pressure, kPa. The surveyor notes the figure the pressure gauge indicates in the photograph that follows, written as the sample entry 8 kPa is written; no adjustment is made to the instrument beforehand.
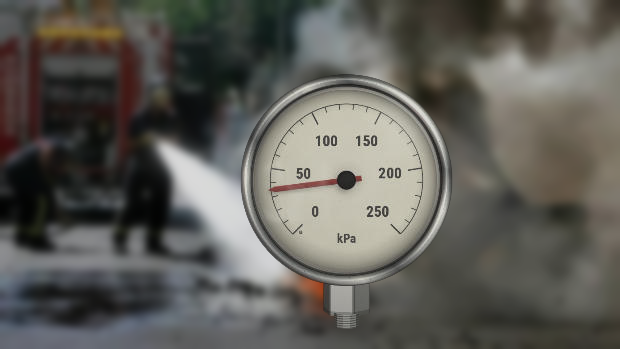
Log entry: 35 kPa
